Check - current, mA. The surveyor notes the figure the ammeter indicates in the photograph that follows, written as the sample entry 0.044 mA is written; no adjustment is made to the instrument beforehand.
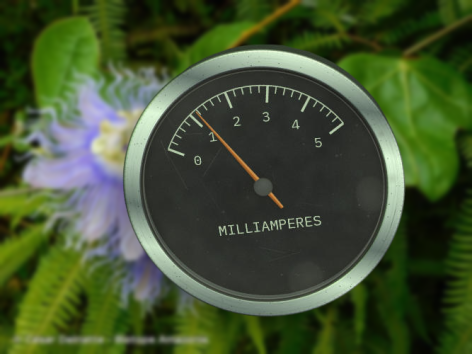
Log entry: 1.2 mA
